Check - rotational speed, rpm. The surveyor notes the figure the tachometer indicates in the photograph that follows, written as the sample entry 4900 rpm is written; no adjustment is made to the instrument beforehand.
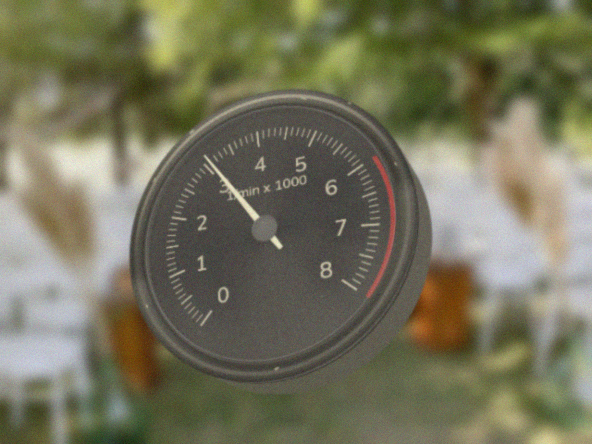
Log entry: 3100 rpm
